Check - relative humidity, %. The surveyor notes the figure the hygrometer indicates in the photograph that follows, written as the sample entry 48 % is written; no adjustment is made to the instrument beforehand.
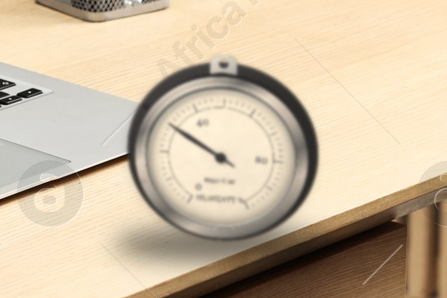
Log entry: 30 %
